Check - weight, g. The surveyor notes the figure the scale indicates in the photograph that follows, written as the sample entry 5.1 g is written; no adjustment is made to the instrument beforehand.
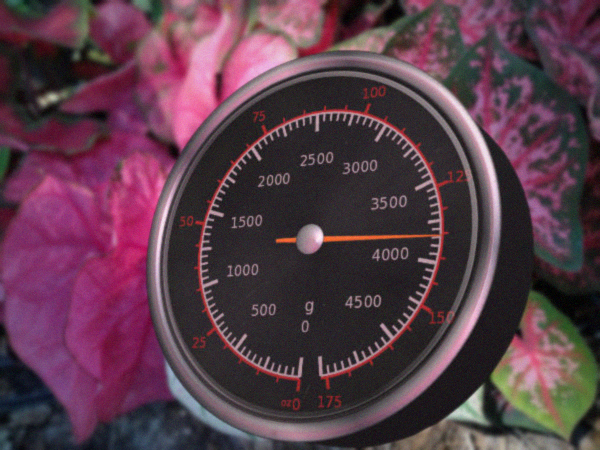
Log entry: 3850 g
